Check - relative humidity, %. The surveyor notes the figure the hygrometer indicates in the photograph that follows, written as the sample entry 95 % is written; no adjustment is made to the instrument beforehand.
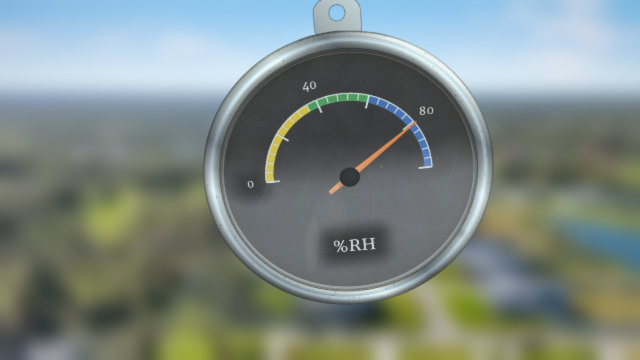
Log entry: 80 %
